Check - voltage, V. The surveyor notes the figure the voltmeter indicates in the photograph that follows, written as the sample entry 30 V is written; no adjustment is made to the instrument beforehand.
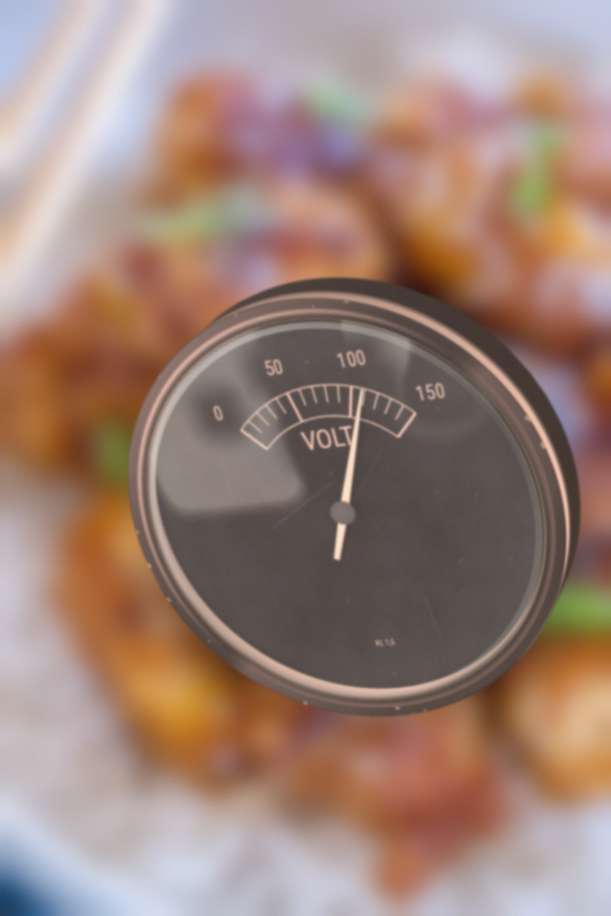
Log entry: 110 V
